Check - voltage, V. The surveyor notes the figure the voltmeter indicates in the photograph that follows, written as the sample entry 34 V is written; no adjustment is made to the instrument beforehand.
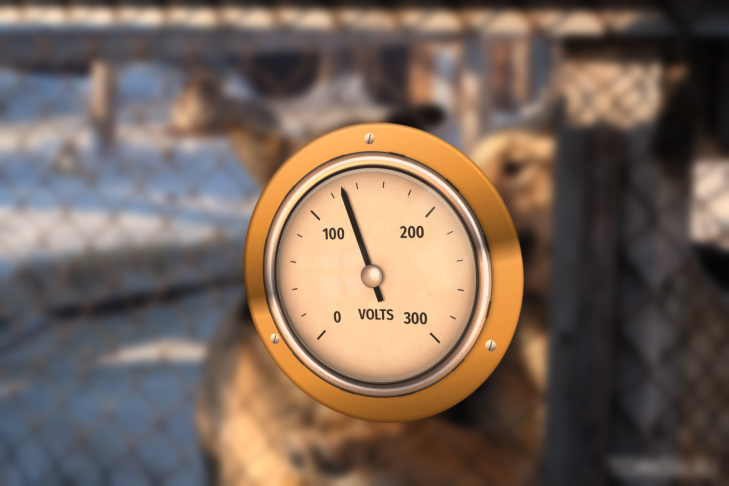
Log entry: 130 V
